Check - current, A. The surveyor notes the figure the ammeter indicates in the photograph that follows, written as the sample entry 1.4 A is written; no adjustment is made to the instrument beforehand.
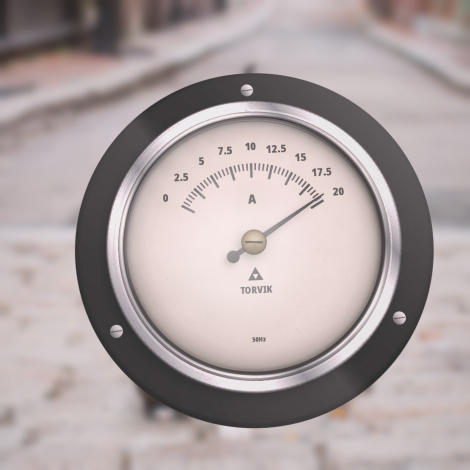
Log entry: 19.5 A
